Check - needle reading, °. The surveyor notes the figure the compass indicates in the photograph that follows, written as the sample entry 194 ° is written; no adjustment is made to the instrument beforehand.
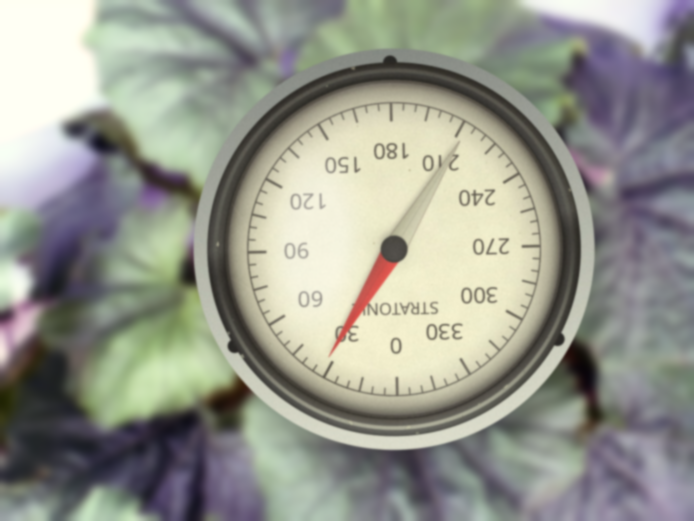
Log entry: 32.5 °
